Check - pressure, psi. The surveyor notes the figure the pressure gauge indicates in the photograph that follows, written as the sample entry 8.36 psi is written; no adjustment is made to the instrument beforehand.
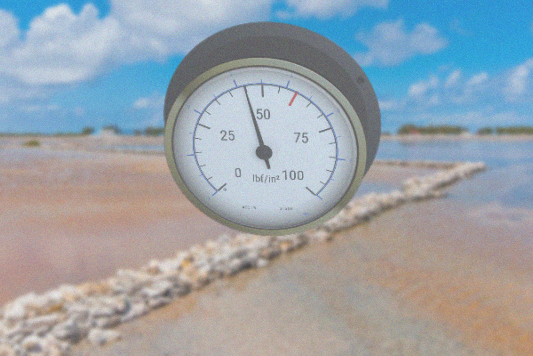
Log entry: 45 psi
